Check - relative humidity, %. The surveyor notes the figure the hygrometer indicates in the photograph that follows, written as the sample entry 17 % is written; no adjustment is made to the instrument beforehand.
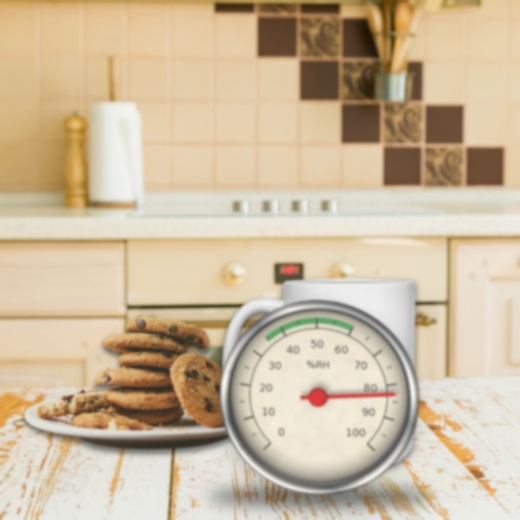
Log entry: 82.5 %
